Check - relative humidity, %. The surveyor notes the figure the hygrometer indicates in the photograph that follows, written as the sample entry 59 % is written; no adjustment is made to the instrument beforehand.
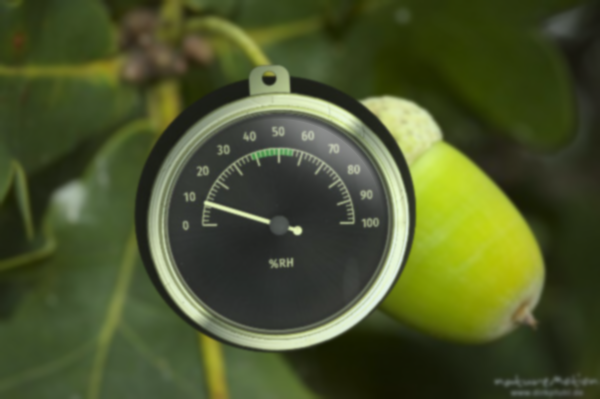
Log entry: 10 %
